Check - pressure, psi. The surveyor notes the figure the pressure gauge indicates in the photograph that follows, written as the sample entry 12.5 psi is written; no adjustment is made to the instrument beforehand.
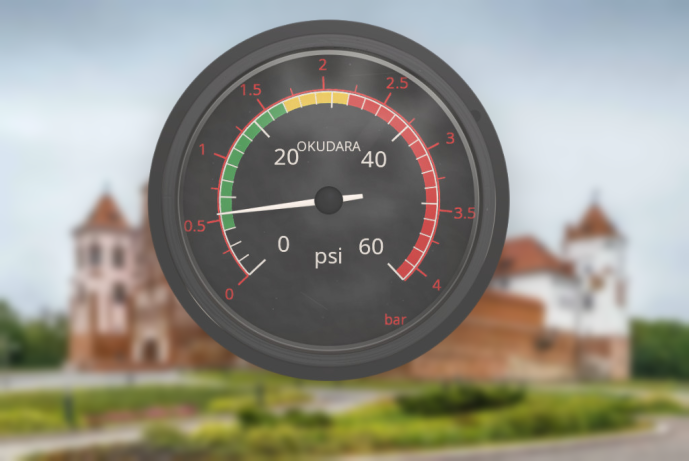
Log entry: 8 psi
